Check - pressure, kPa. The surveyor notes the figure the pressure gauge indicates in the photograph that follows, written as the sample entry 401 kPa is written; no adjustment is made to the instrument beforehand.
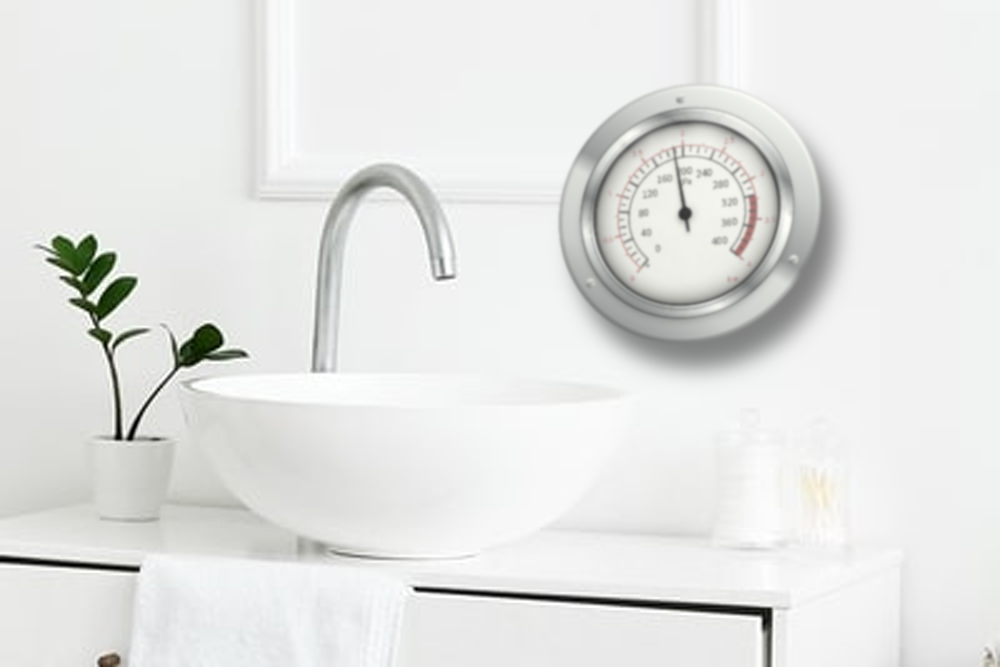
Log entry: 190 kPa
